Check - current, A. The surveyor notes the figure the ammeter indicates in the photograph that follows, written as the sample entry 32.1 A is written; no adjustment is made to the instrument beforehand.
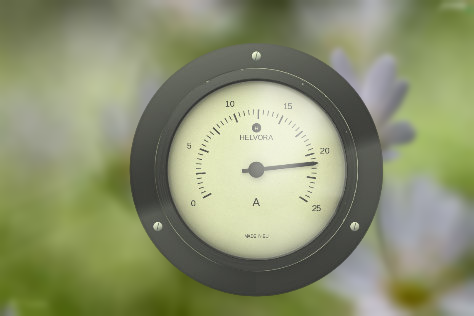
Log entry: 21 A
